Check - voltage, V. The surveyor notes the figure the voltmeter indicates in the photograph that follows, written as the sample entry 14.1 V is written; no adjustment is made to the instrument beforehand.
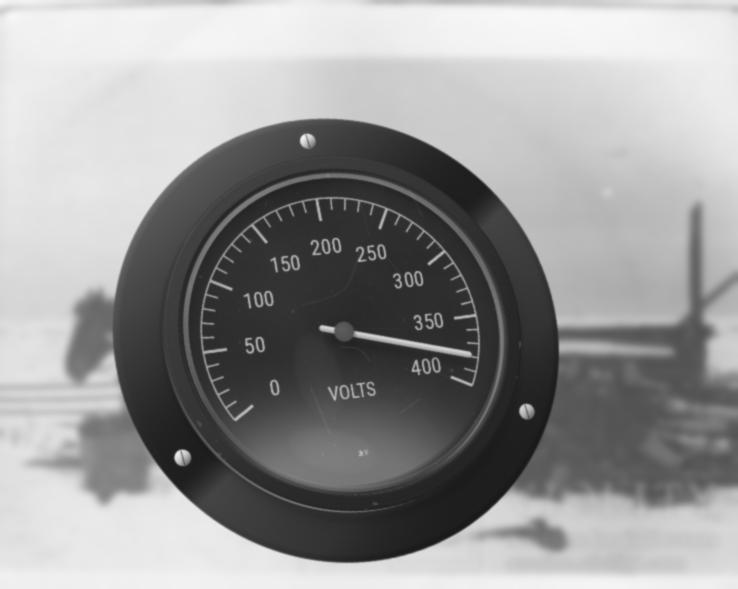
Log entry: 380 V
